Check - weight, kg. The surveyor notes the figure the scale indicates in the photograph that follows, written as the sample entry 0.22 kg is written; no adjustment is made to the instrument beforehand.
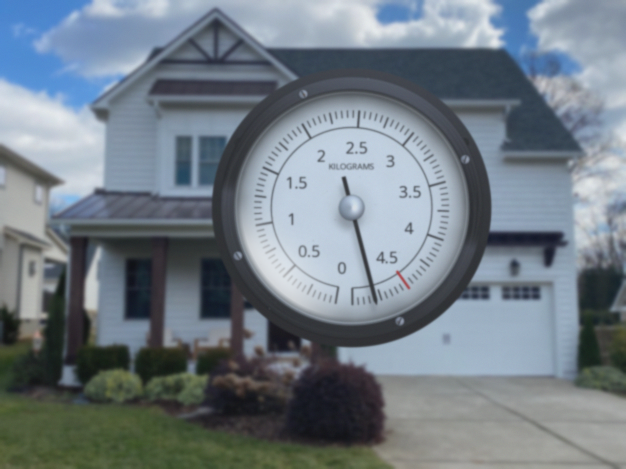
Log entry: 4.8 kg
